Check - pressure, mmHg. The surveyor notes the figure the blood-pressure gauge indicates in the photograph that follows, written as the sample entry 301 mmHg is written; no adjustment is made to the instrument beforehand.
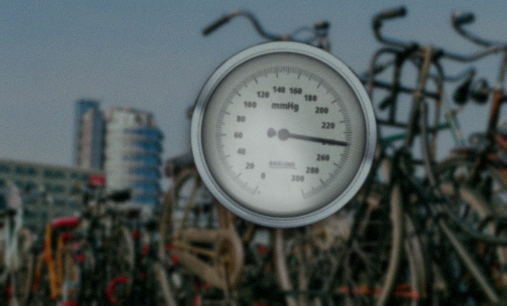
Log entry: 240 mmHg
